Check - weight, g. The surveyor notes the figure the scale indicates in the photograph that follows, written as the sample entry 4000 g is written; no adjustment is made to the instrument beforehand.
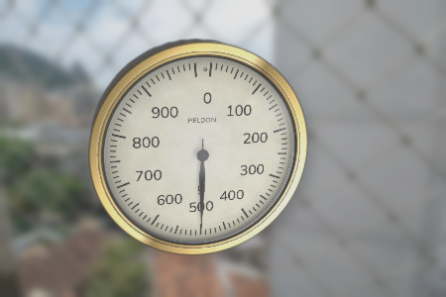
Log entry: 500 g
